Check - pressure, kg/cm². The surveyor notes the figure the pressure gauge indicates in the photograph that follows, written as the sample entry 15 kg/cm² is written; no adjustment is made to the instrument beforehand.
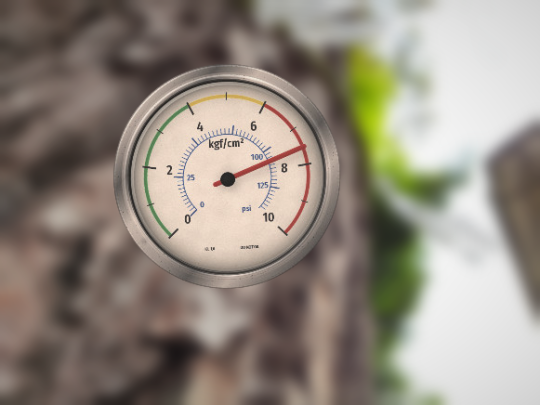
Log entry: 7.5 kg/cm²
